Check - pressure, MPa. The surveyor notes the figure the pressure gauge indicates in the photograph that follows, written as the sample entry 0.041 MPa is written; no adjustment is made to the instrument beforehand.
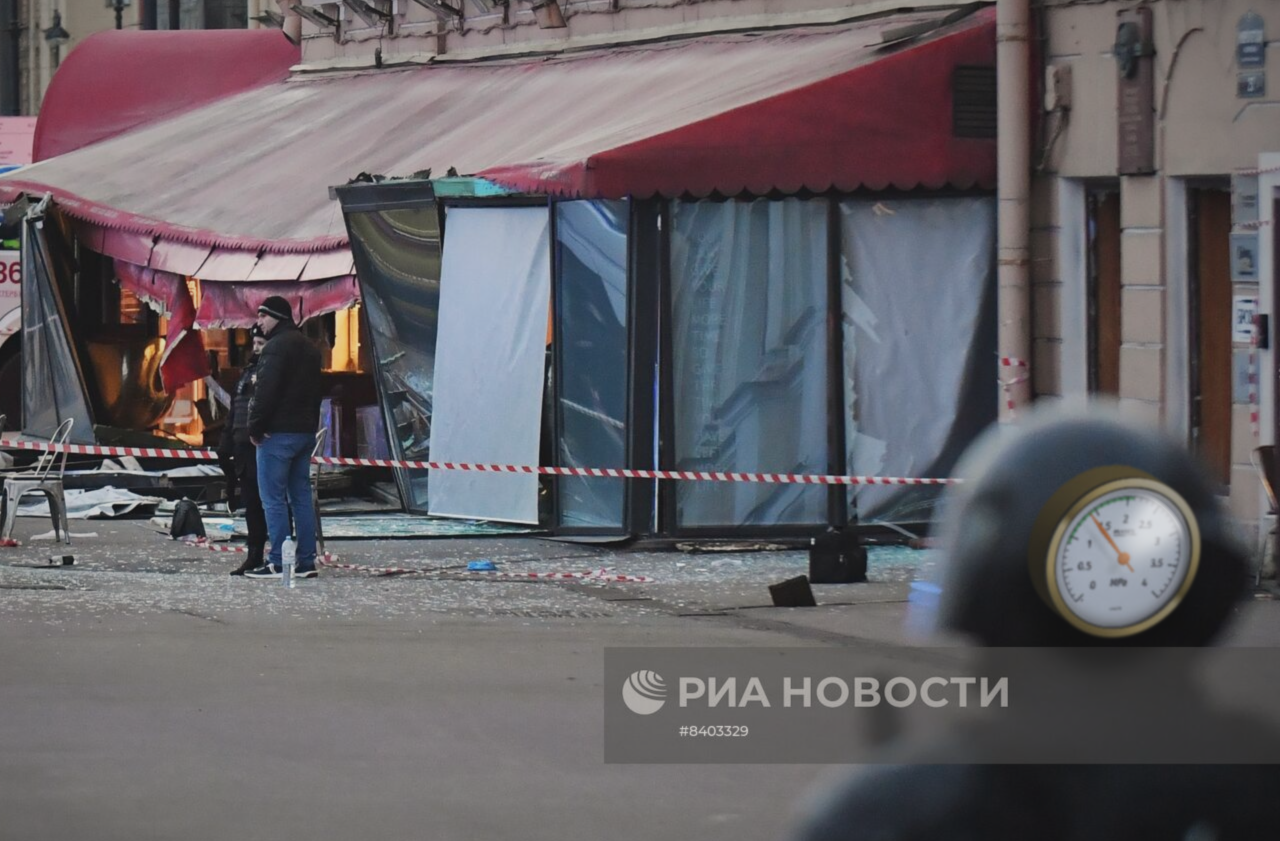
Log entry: 1.4 MPa
